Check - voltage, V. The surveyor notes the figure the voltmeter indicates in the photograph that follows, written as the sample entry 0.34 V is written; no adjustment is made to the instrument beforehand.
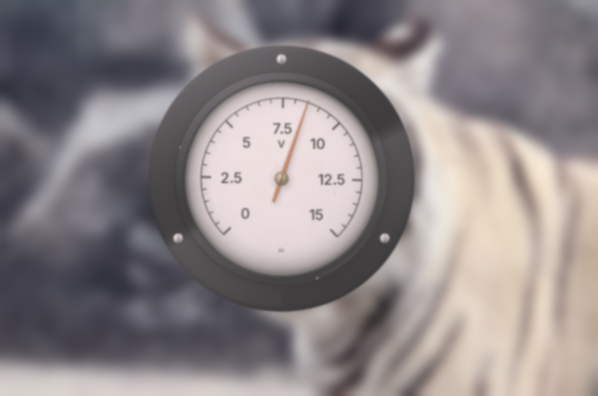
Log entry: 8.5 V
